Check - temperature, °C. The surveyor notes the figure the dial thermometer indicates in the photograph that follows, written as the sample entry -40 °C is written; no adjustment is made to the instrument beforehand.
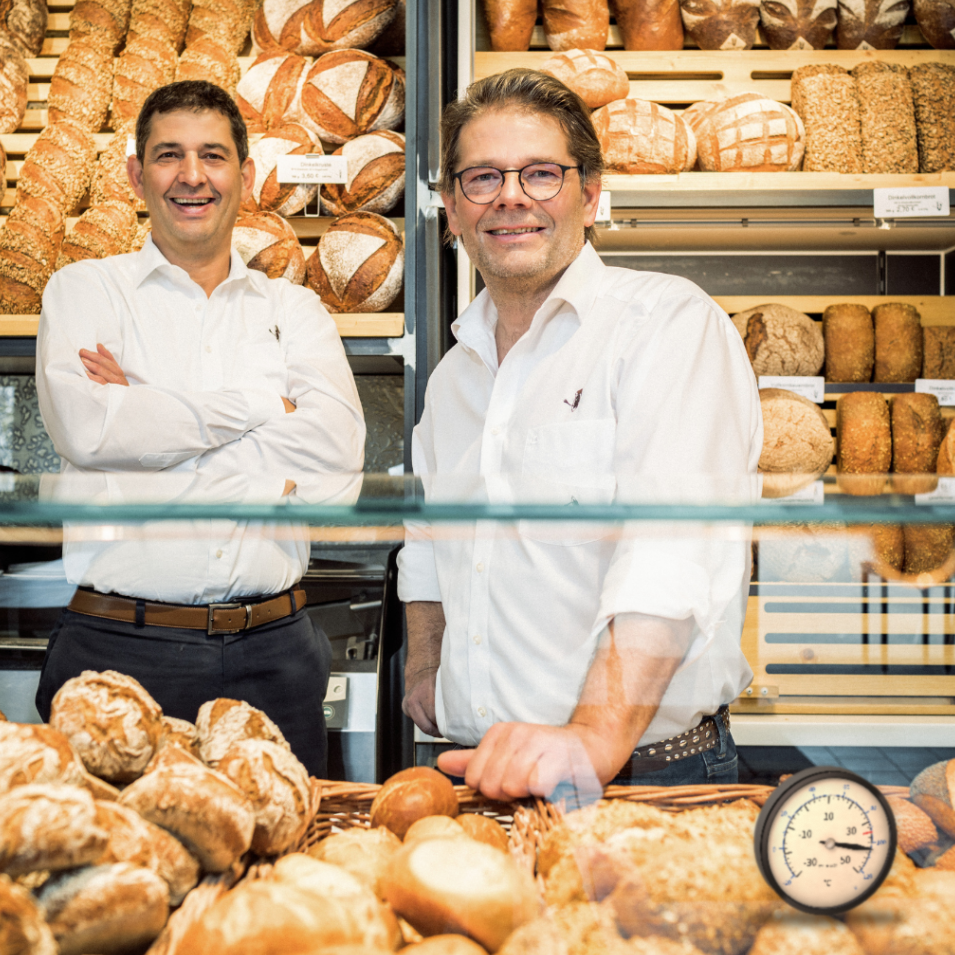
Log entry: 40 °C
